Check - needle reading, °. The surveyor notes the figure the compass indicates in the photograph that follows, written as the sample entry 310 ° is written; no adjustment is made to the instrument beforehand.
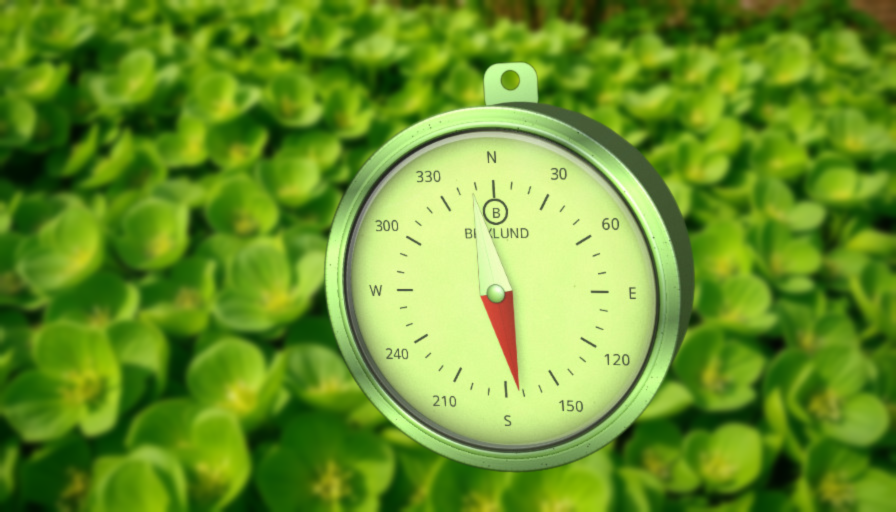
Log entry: 170 °
